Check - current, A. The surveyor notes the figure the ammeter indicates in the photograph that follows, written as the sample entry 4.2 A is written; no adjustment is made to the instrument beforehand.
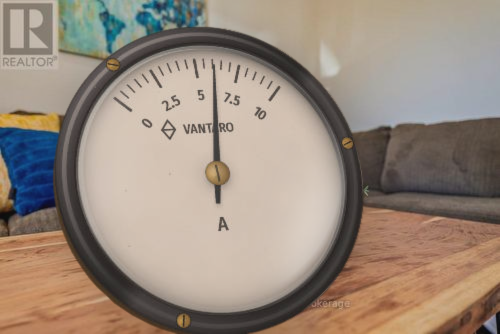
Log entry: 6 A
